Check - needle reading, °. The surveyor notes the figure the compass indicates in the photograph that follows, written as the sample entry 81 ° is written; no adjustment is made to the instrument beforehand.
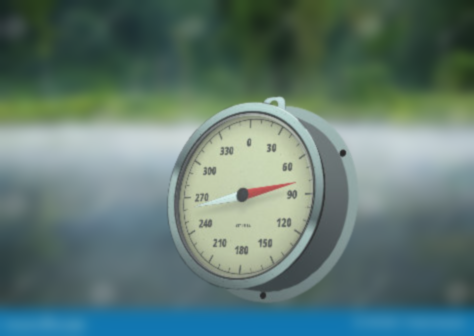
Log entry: 80 °
